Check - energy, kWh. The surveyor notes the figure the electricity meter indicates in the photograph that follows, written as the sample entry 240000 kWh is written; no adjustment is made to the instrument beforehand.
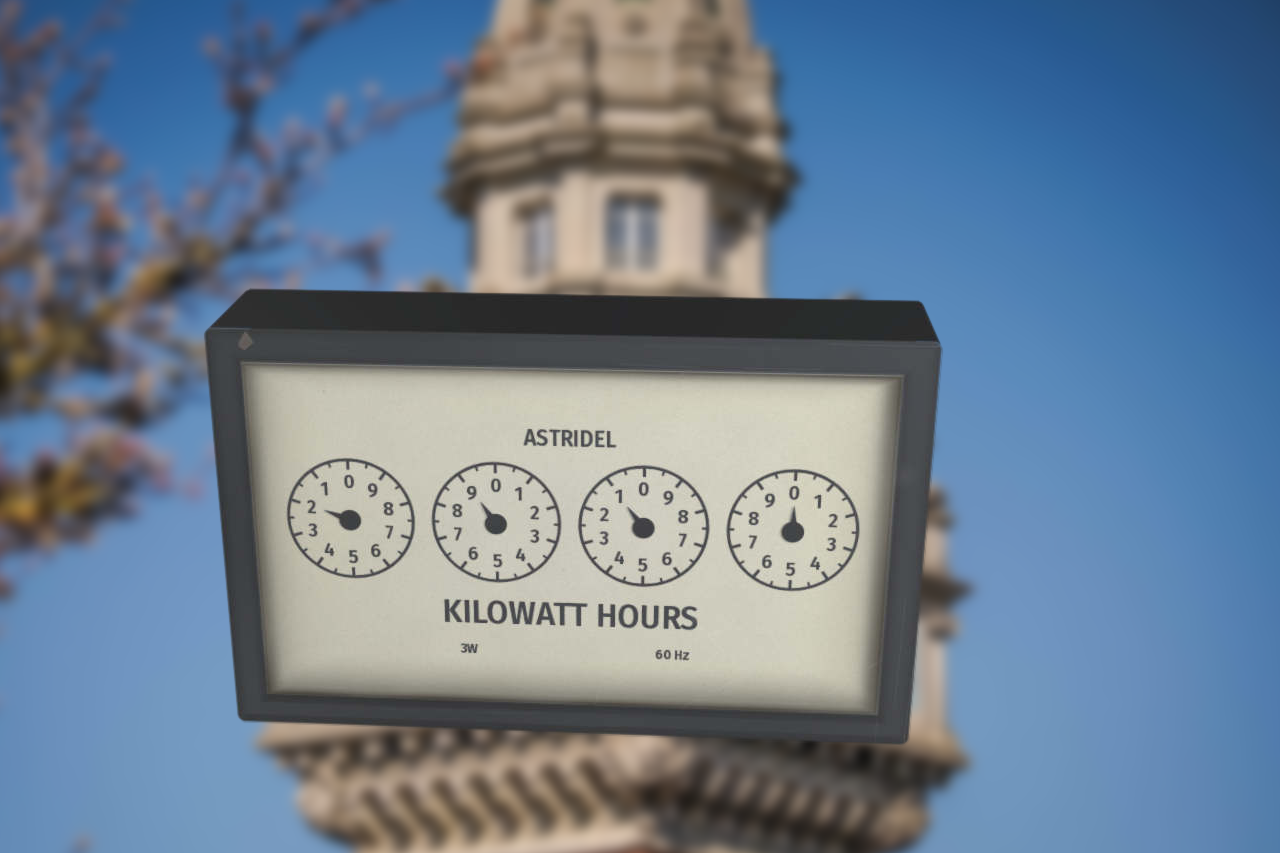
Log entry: 1910 kWh
